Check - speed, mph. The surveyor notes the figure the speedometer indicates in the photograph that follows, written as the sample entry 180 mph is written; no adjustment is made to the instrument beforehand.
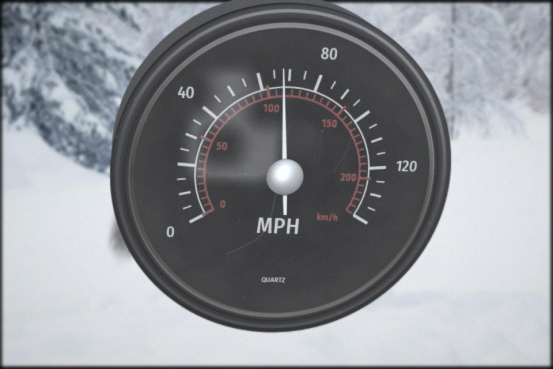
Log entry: 67.5 mph
